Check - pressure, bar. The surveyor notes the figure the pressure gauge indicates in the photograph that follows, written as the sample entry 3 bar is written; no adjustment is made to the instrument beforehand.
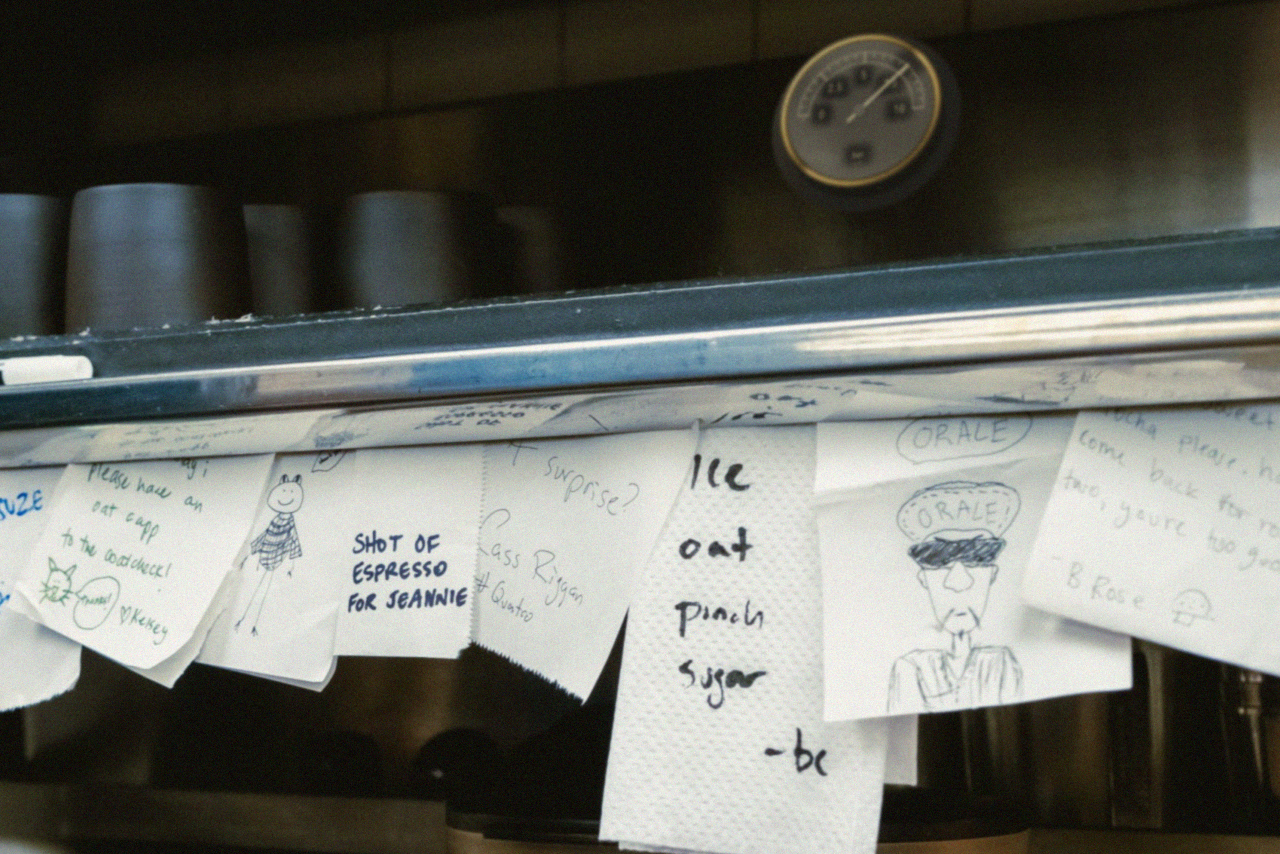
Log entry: 7.5 bar
